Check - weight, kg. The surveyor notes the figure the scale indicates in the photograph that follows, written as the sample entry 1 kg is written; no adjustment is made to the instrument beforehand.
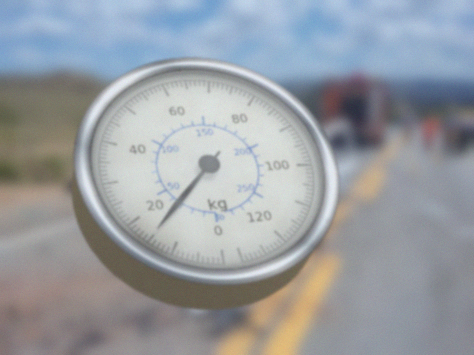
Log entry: 15 kg
